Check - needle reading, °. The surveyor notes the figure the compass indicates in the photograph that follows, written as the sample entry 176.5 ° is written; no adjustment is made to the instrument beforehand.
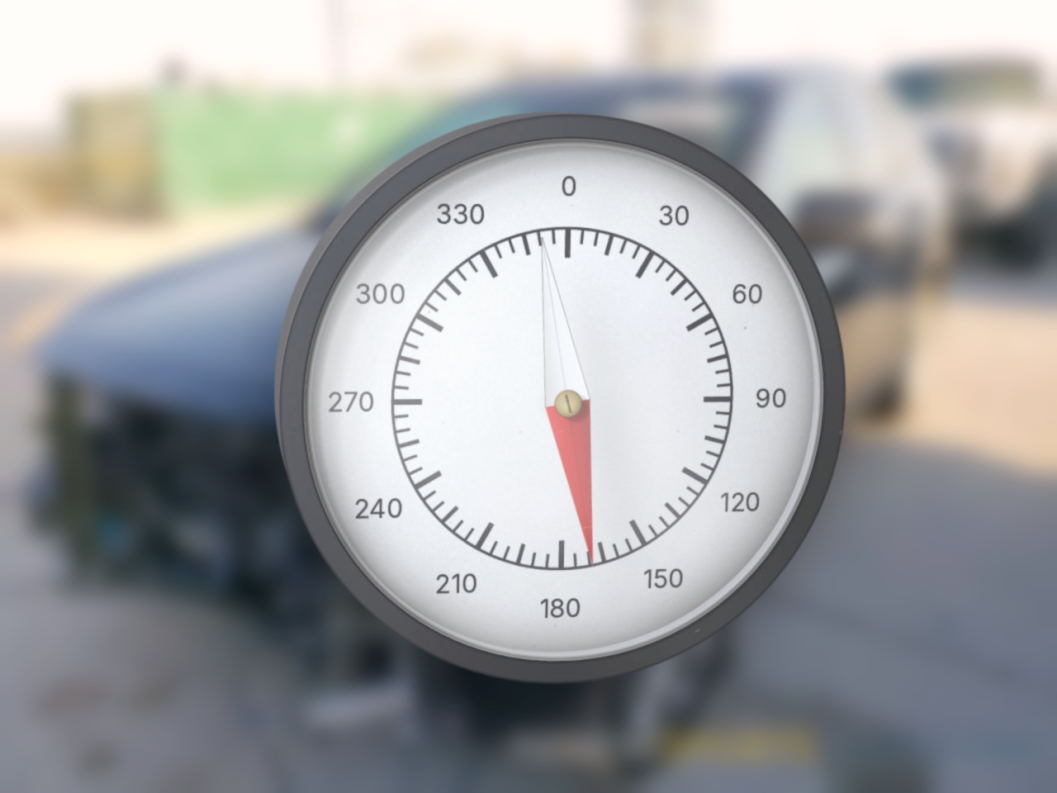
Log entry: 170 °
